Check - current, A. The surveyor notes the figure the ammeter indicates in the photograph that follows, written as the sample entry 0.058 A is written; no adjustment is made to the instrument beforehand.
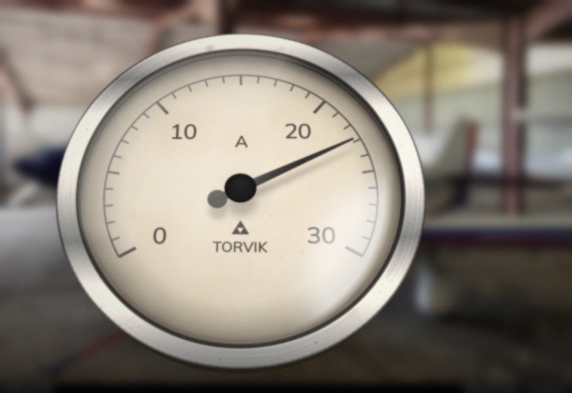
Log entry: 23 A
